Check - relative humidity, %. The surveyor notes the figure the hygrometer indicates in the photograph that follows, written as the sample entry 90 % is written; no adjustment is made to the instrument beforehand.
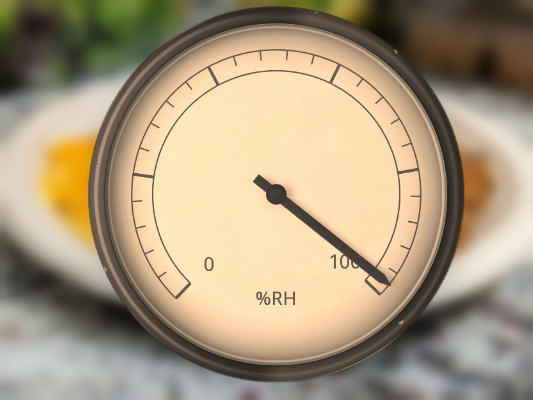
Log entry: 98 %
